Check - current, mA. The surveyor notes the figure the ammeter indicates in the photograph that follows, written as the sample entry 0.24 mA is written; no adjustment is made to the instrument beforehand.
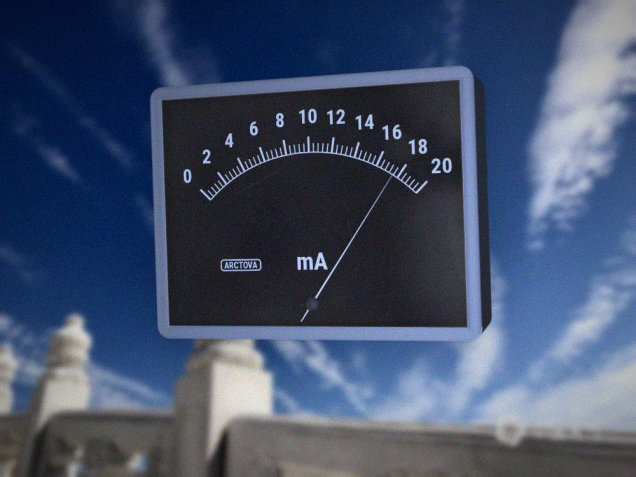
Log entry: 17.6 mA
